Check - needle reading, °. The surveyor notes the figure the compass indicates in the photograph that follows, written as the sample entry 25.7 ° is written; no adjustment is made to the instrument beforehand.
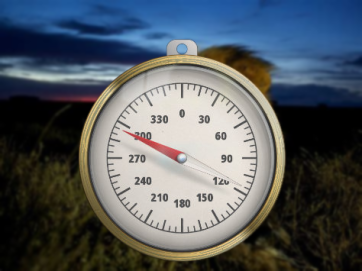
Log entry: 295 °
